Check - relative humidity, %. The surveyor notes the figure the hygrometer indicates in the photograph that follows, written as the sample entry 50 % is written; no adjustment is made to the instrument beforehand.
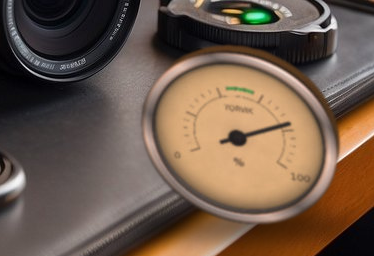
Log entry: 76 %
